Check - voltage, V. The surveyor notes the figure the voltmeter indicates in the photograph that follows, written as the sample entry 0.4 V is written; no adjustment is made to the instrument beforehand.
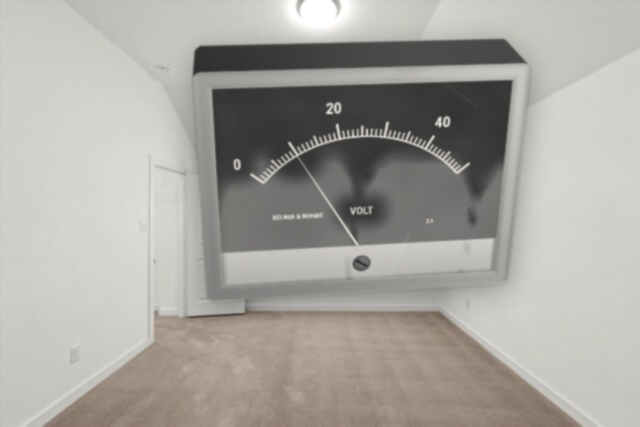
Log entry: 10 V
